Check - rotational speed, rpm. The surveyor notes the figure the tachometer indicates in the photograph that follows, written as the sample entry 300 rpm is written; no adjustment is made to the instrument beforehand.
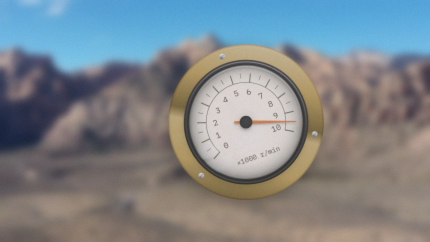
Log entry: 9500 rpm
